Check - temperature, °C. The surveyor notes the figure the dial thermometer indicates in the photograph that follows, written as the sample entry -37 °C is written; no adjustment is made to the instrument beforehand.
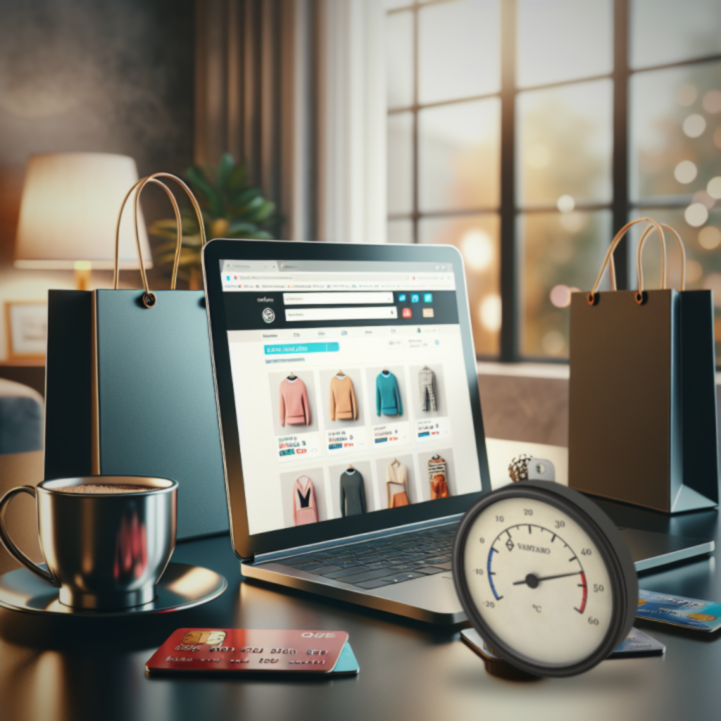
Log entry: 45 °C
